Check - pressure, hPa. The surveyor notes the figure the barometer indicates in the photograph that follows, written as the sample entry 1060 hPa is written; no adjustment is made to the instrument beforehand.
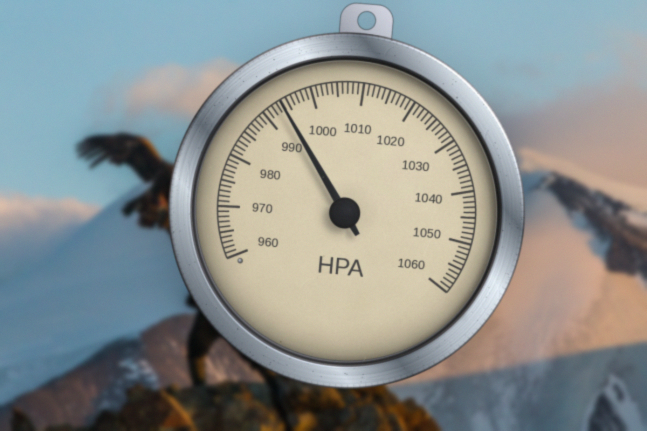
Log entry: 994 hPa
